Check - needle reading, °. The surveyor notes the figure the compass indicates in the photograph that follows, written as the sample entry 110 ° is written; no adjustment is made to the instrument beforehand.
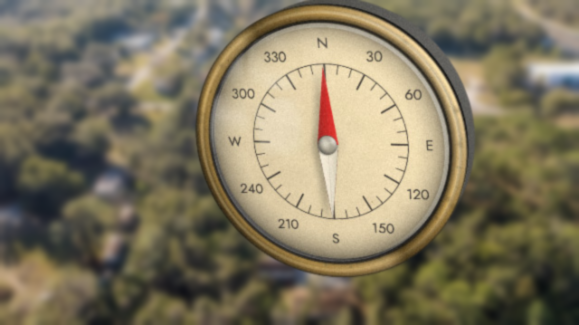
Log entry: 0 °
